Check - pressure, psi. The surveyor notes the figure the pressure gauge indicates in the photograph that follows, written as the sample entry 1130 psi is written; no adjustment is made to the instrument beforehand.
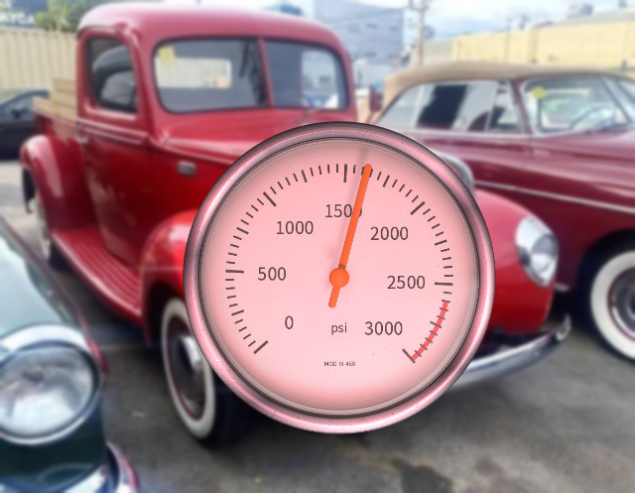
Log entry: 1625 psi
